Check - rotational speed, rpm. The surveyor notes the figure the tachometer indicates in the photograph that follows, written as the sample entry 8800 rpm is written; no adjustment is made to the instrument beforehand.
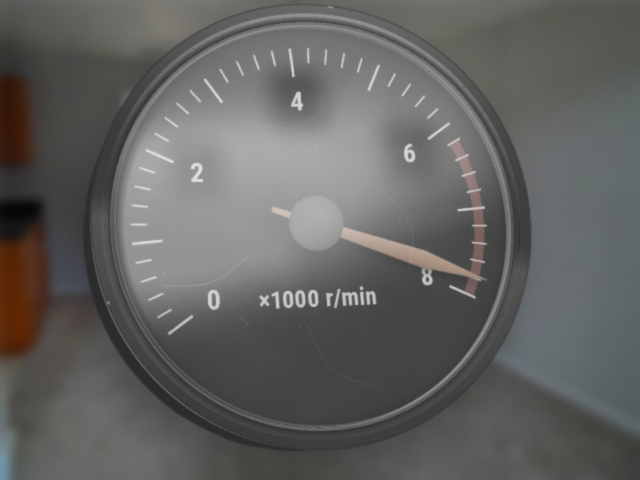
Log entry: 7800 rpm
